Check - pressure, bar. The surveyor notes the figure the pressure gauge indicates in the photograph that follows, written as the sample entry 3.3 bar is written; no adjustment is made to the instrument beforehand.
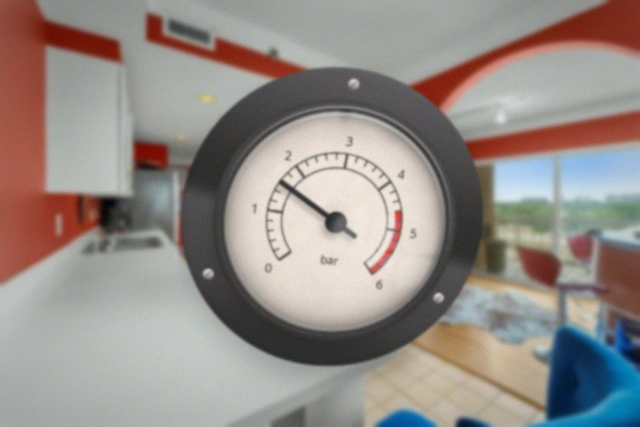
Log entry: 1.6 bar
